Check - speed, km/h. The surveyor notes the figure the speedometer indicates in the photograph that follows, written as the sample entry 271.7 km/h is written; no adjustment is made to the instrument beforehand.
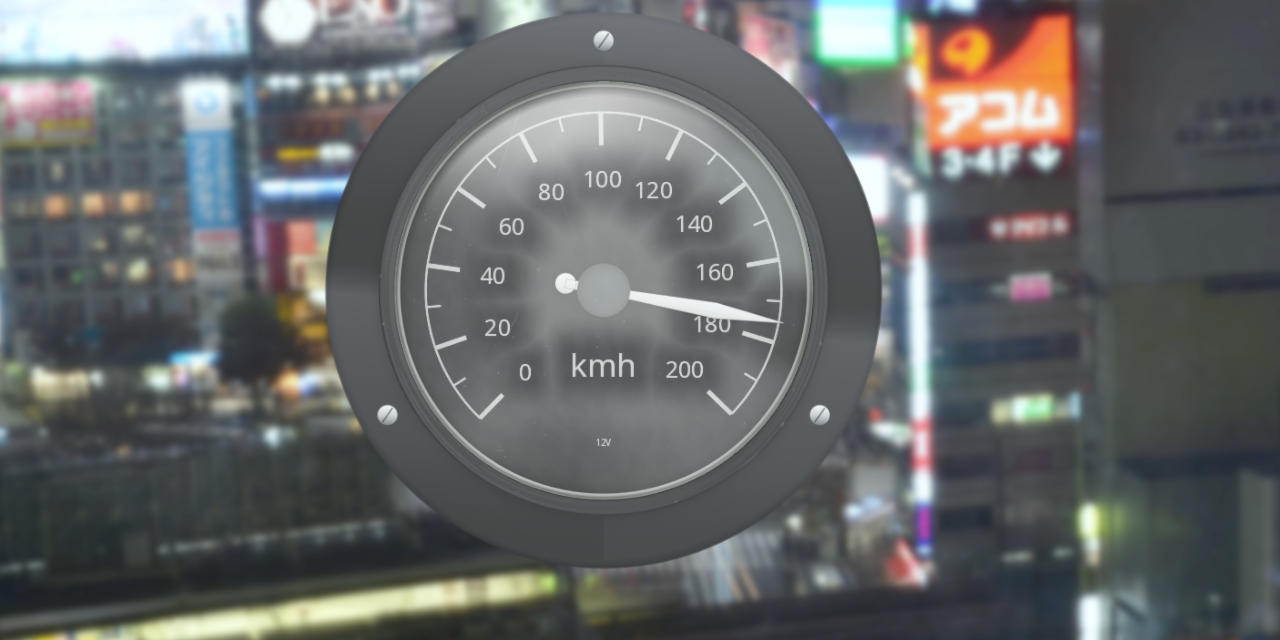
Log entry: 175 km/h
